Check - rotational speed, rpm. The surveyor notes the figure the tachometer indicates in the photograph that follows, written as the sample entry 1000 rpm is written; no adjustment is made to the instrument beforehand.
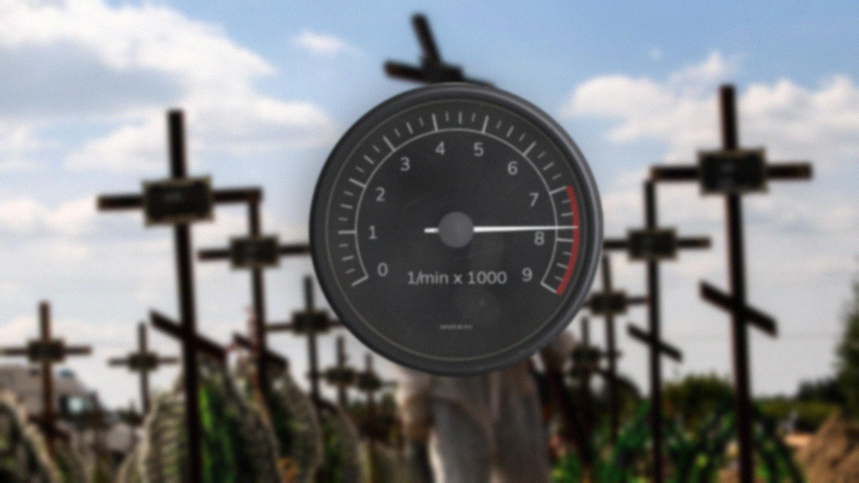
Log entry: 7750 rpm
